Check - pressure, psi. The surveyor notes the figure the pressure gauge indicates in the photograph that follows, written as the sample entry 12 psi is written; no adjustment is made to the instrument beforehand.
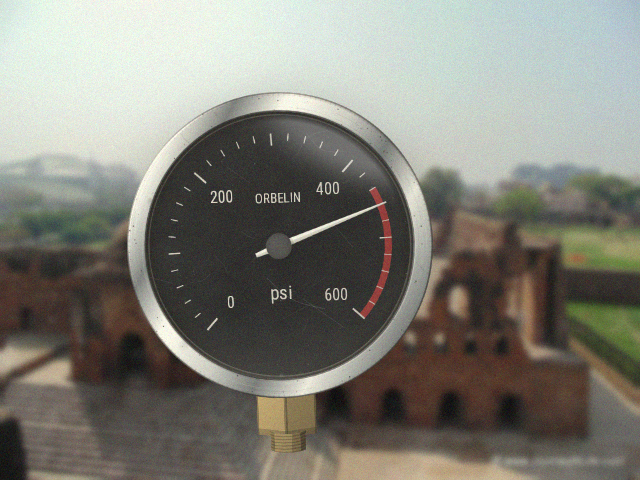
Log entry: 460 psi
